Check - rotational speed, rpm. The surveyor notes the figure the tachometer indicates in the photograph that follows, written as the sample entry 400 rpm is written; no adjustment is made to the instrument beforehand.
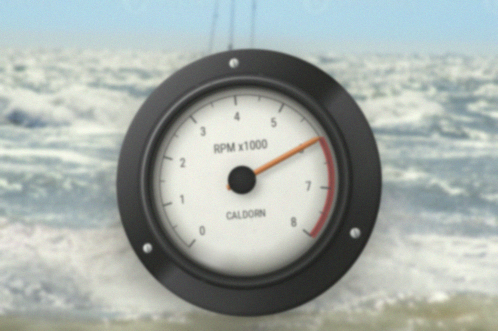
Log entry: 6000 rpm
